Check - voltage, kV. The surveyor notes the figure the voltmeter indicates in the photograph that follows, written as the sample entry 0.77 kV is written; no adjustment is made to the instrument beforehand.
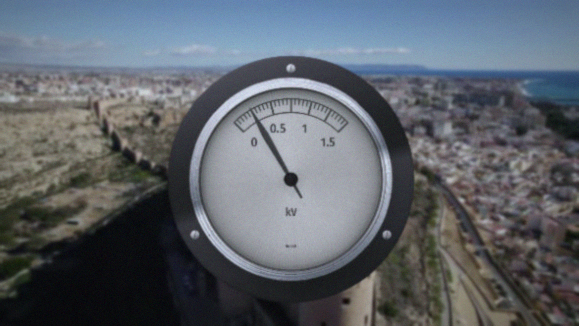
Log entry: 0.25 kV
